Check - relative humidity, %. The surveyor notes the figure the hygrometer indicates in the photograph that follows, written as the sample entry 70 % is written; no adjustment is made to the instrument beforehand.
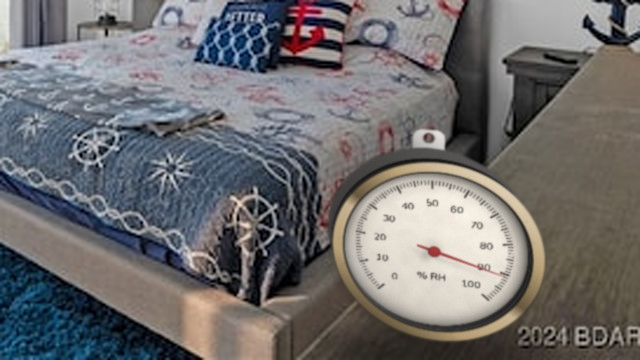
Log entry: 90 %
